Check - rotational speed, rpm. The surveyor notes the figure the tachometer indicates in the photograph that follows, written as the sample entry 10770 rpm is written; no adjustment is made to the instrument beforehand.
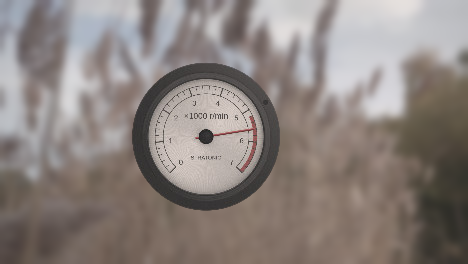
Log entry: 5600 rpm
